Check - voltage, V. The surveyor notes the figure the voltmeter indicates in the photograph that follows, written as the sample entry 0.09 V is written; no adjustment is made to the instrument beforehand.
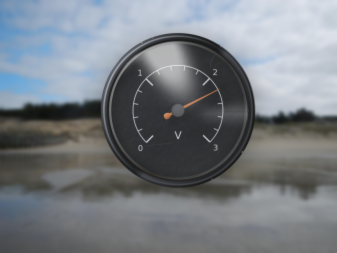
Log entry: 2.2 V
